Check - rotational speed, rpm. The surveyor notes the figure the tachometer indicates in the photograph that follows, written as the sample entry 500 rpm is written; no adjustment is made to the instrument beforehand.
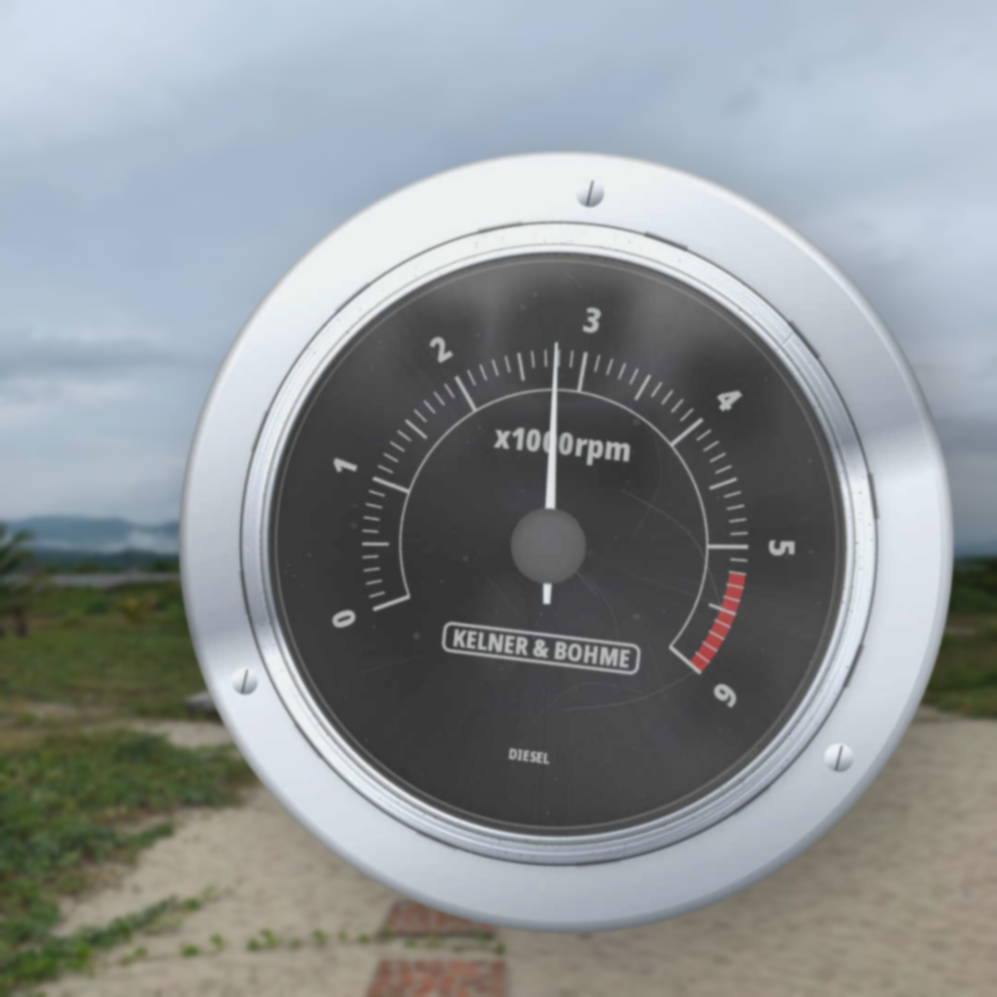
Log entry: 2800 rpm
